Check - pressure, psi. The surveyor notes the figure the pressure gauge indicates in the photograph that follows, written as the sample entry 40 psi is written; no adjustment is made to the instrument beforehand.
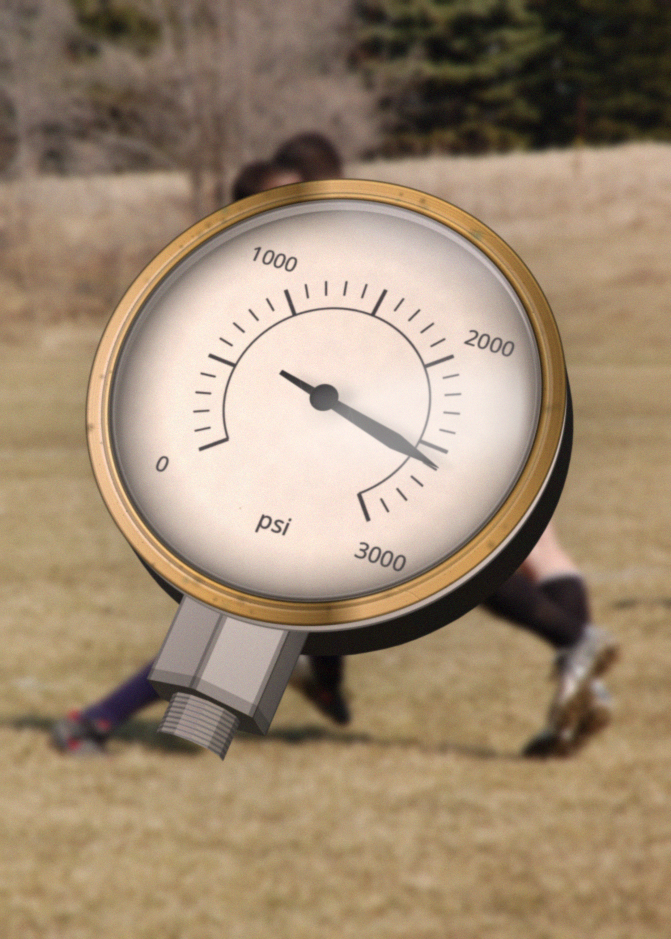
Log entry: 2600 psi
